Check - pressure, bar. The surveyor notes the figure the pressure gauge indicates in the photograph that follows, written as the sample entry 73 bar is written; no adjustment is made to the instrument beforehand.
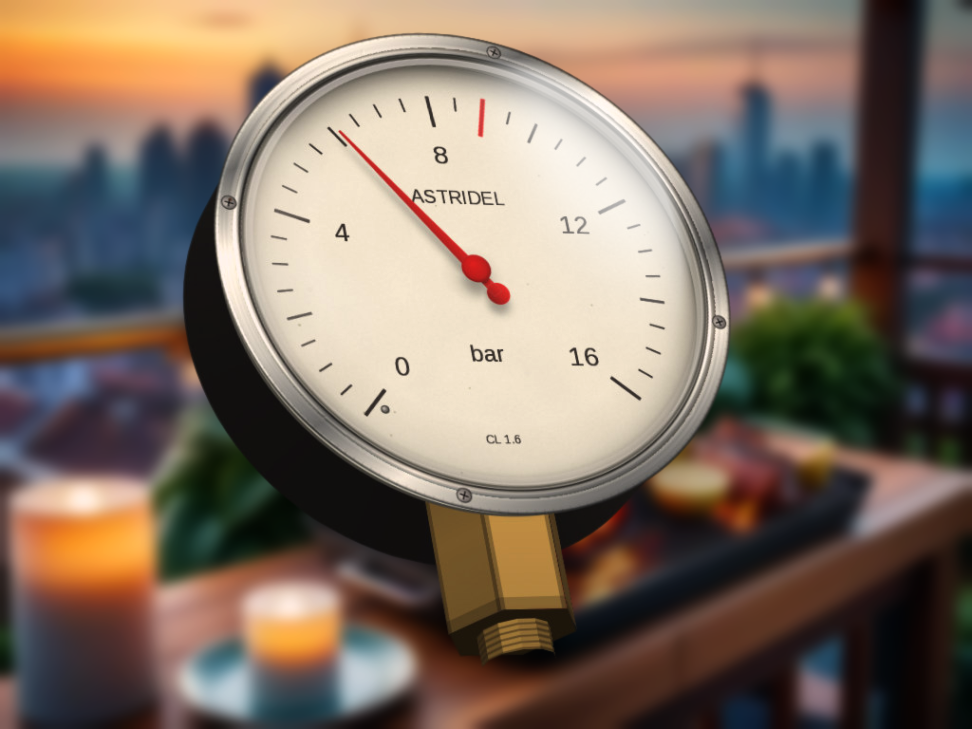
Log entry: 6 bar
